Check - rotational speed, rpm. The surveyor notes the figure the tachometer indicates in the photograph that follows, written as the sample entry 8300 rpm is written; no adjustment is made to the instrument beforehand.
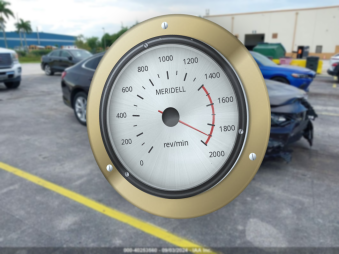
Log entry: 1900 rpm
